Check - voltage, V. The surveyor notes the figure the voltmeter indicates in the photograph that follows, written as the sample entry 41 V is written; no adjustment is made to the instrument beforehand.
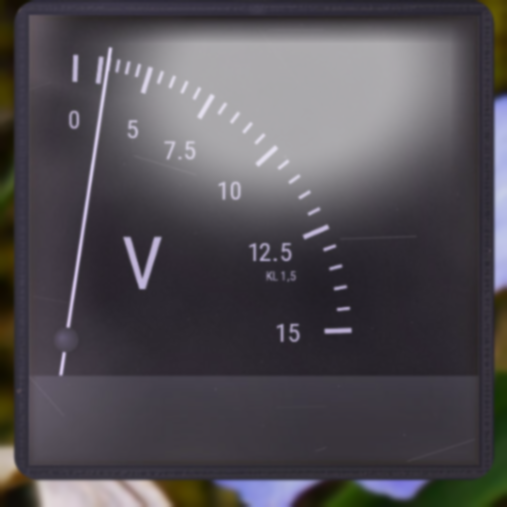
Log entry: 3 V
